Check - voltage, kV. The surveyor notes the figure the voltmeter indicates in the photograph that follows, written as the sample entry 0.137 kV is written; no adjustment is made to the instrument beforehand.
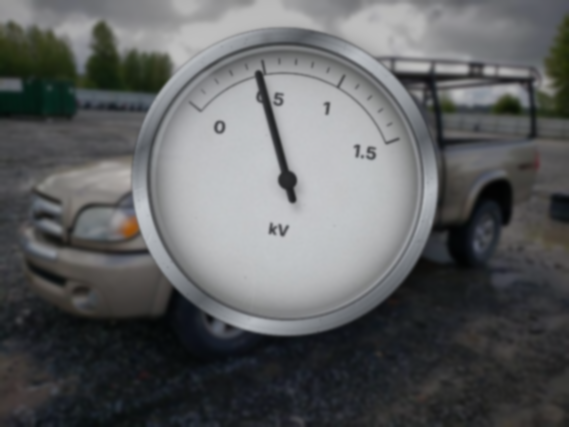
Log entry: 0.45 kV
